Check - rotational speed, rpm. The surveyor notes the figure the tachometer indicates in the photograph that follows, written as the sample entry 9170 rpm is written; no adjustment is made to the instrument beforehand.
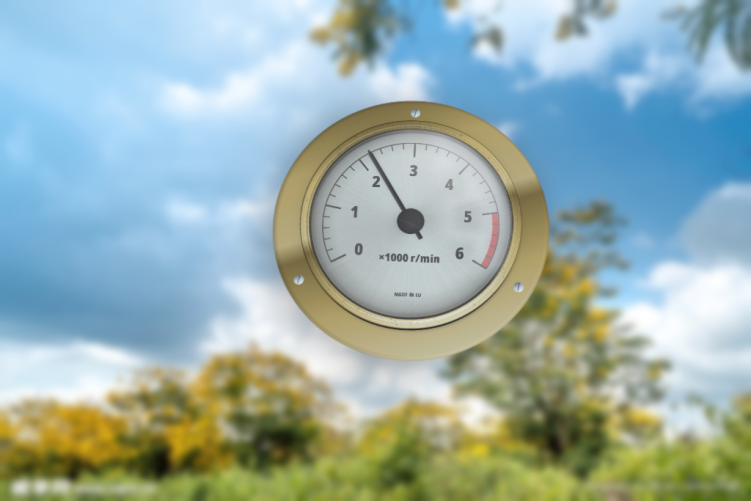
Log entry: 2200 rpm
